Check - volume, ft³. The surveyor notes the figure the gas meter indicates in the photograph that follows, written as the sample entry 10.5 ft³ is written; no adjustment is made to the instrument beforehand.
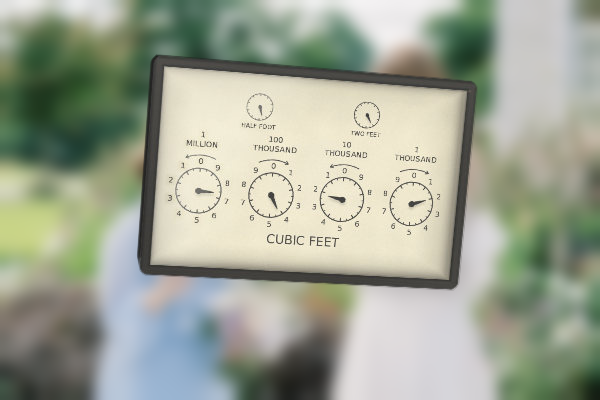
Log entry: 742200 ft³
